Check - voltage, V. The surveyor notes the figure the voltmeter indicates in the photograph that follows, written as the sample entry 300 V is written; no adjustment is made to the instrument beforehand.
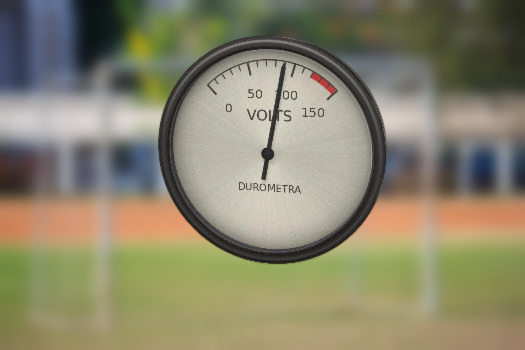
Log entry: 90 V
